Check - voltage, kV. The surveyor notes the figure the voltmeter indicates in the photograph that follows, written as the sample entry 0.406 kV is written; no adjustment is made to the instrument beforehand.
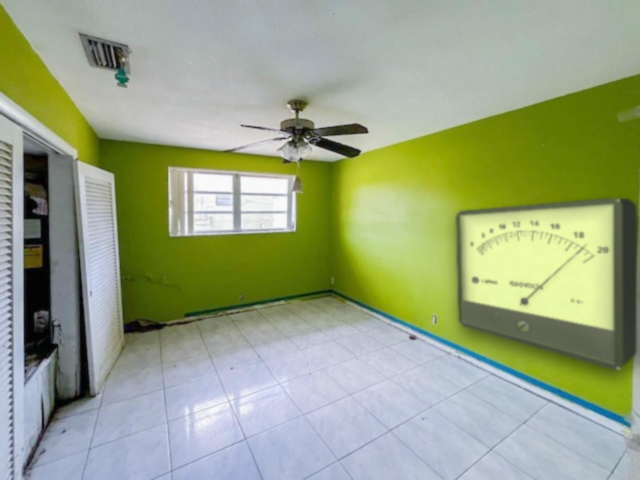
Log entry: 19 kV
